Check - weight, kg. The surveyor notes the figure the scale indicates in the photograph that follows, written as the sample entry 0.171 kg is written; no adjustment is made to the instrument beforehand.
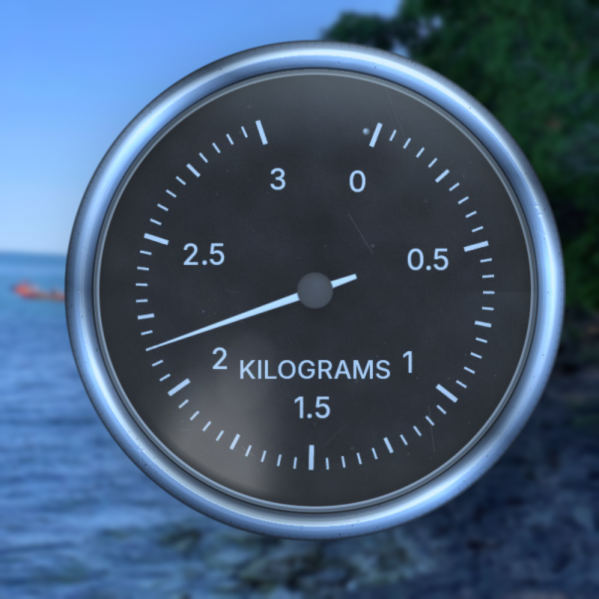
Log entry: 2.15 kg
